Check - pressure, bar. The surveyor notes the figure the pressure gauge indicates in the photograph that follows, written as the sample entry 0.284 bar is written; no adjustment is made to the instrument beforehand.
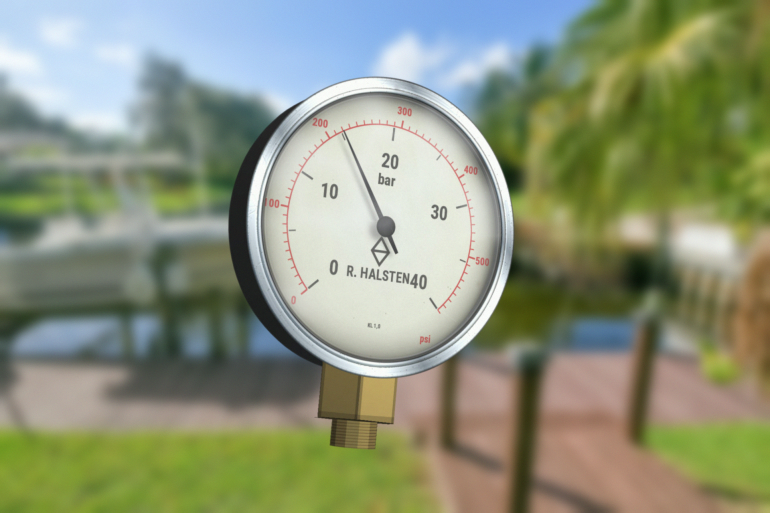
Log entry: 15 bar
